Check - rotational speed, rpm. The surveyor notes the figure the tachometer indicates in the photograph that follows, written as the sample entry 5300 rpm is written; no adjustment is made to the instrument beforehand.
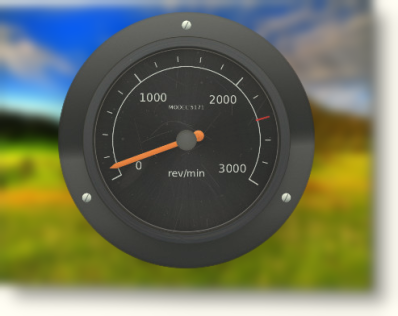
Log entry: 100 rpm
